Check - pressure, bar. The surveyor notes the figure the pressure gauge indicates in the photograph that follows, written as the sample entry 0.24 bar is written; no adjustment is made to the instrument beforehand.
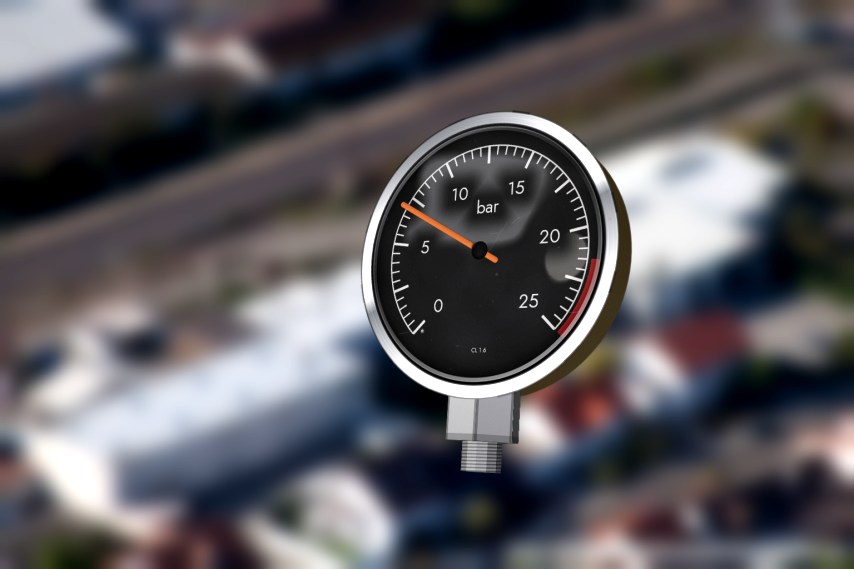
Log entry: 7 bar
